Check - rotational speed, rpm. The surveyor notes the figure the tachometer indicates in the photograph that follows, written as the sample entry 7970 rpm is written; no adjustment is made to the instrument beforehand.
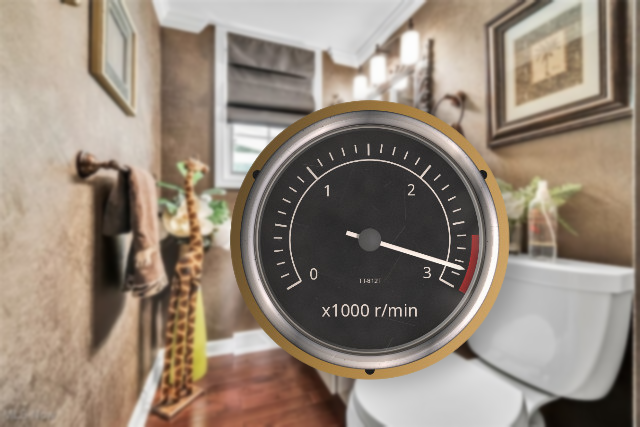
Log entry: 2850 rpm
